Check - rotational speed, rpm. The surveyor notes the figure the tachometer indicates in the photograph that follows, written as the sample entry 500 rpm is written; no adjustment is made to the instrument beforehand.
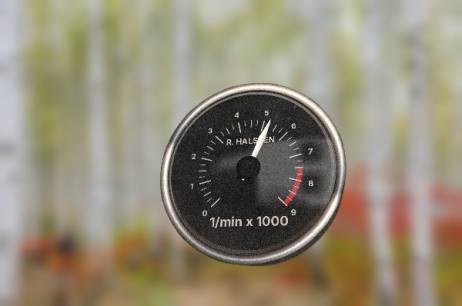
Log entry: 5250 rpm
